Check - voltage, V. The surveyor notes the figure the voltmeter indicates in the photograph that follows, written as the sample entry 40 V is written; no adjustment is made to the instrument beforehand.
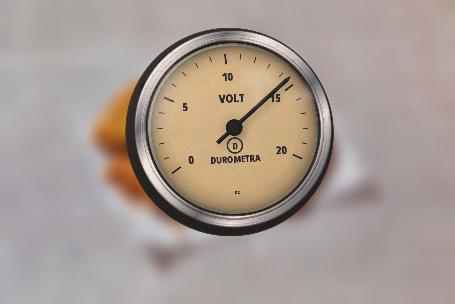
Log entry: 14.5 V
